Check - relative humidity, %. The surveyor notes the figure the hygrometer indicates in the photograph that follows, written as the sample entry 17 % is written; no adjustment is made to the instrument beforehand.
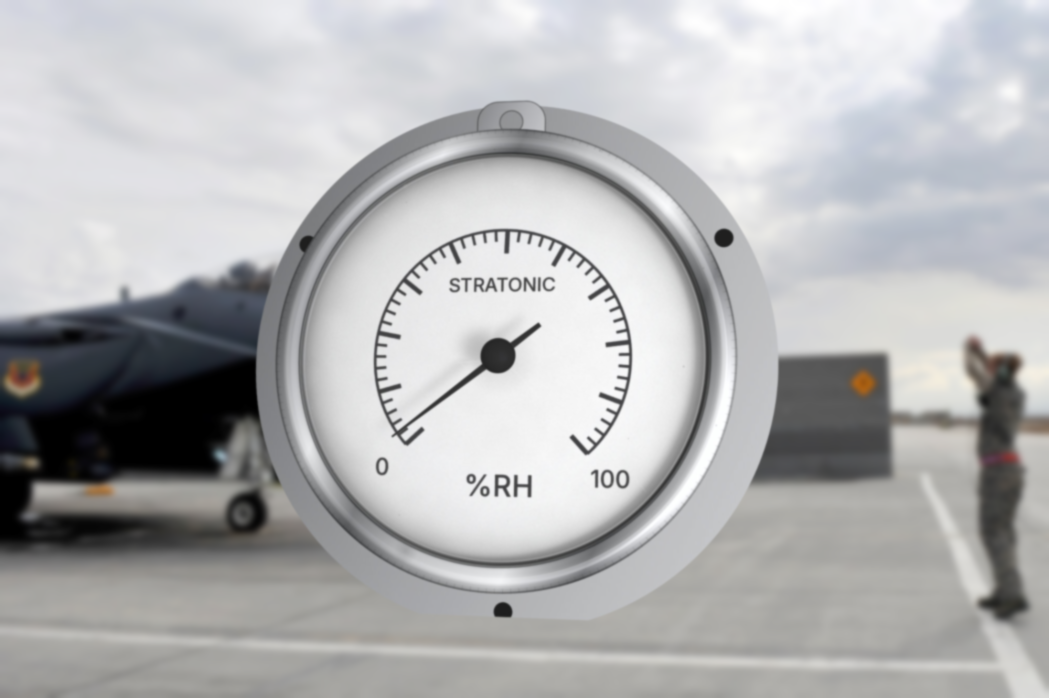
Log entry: 2 %
